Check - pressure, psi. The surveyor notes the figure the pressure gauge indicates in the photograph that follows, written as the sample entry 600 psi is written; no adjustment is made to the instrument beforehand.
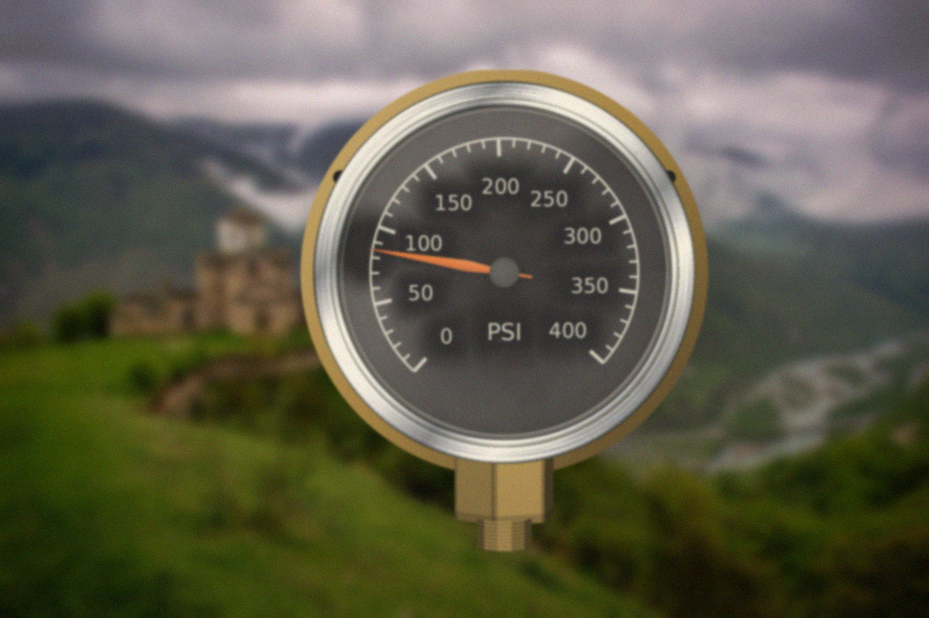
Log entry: 85 psi
